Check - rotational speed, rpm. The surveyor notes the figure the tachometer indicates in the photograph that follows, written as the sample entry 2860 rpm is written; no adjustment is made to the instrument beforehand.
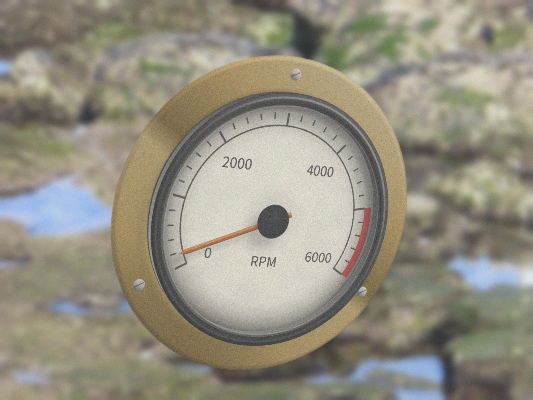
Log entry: 200 rpm
